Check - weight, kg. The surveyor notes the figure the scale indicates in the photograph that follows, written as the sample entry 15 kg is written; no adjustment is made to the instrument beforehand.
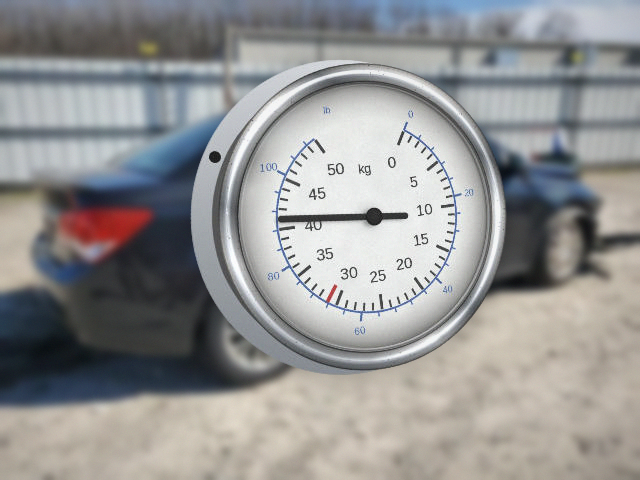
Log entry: 41 kg
